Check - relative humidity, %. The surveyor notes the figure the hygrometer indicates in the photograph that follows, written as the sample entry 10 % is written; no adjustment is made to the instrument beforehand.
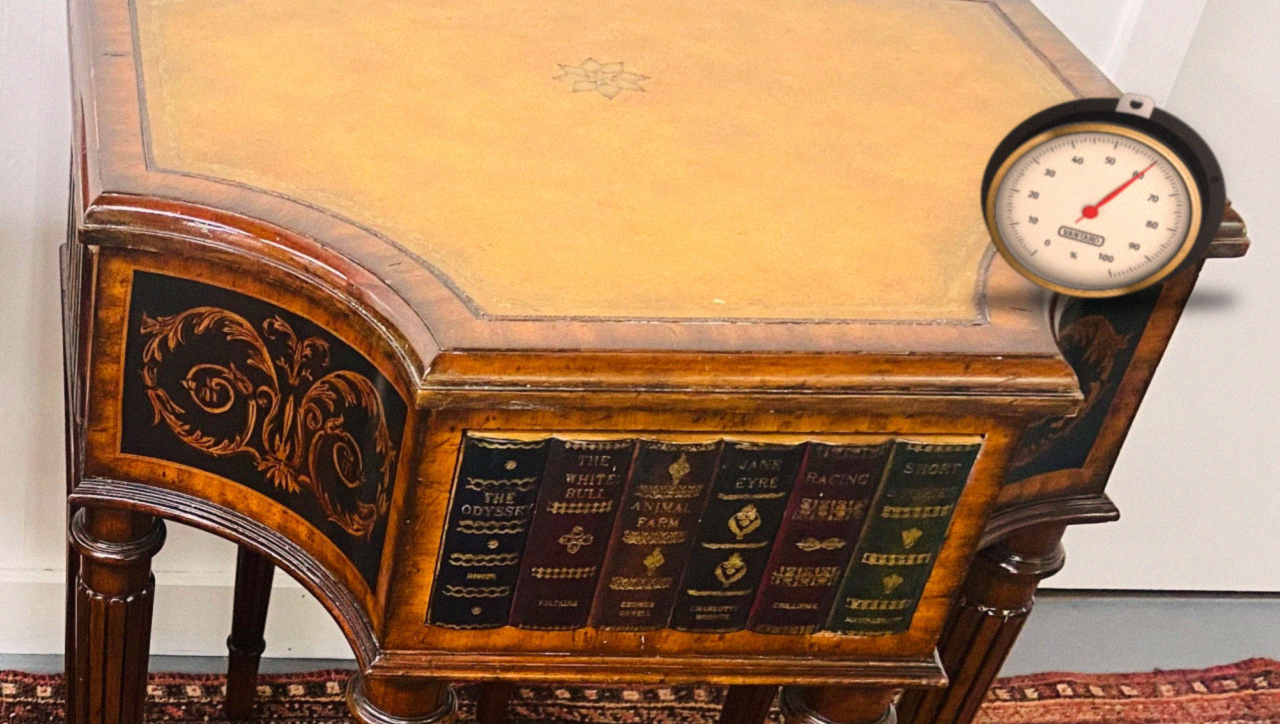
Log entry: 60 %
